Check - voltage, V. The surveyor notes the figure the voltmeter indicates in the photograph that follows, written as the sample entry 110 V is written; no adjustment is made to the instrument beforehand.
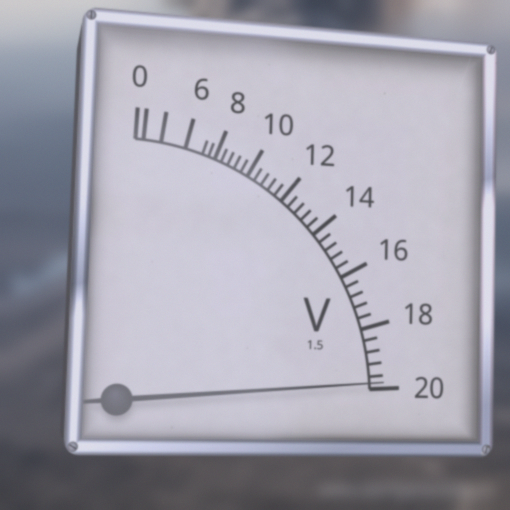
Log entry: 19.8 V
